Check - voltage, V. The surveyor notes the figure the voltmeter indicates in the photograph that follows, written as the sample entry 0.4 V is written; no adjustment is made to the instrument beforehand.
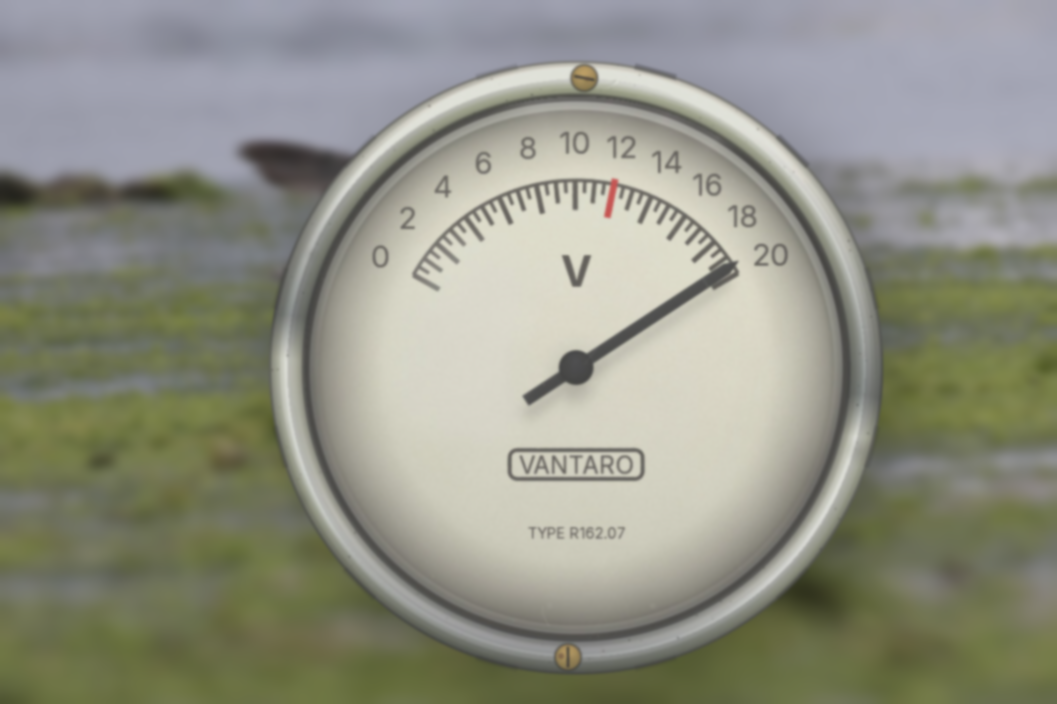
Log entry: 19.5 V
